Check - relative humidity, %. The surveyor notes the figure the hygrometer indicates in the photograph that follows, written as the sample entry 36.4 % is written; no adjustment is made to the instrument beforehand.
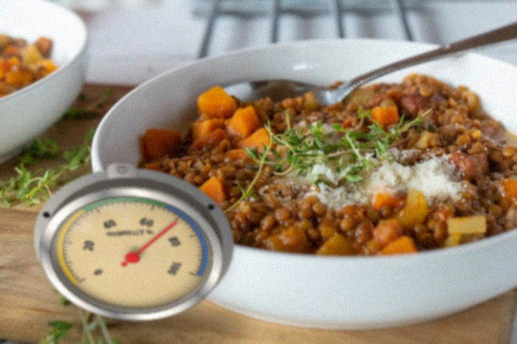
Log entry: 70 %
